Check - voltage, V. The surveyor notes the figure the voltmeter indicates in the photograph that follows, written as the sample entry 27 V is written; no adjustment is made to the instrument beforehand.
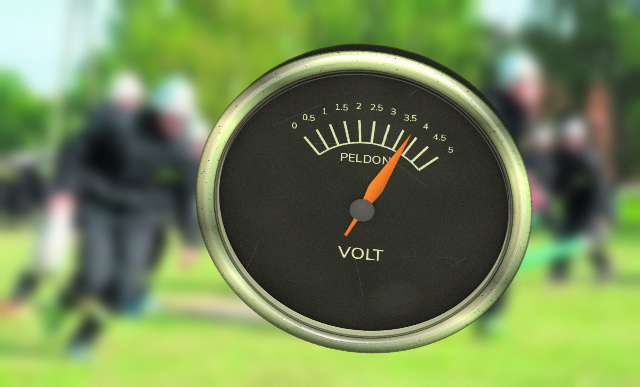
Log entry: 3.75 V
